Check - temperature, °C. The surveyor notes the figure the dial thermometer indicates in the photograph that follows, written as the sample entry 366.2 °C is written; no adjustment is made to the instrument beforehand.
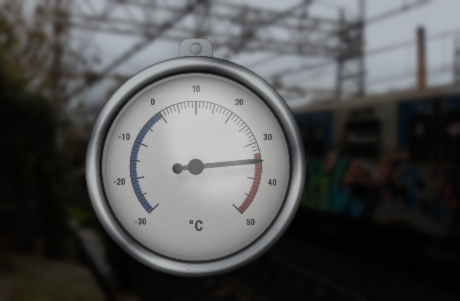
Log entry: 35 °C
